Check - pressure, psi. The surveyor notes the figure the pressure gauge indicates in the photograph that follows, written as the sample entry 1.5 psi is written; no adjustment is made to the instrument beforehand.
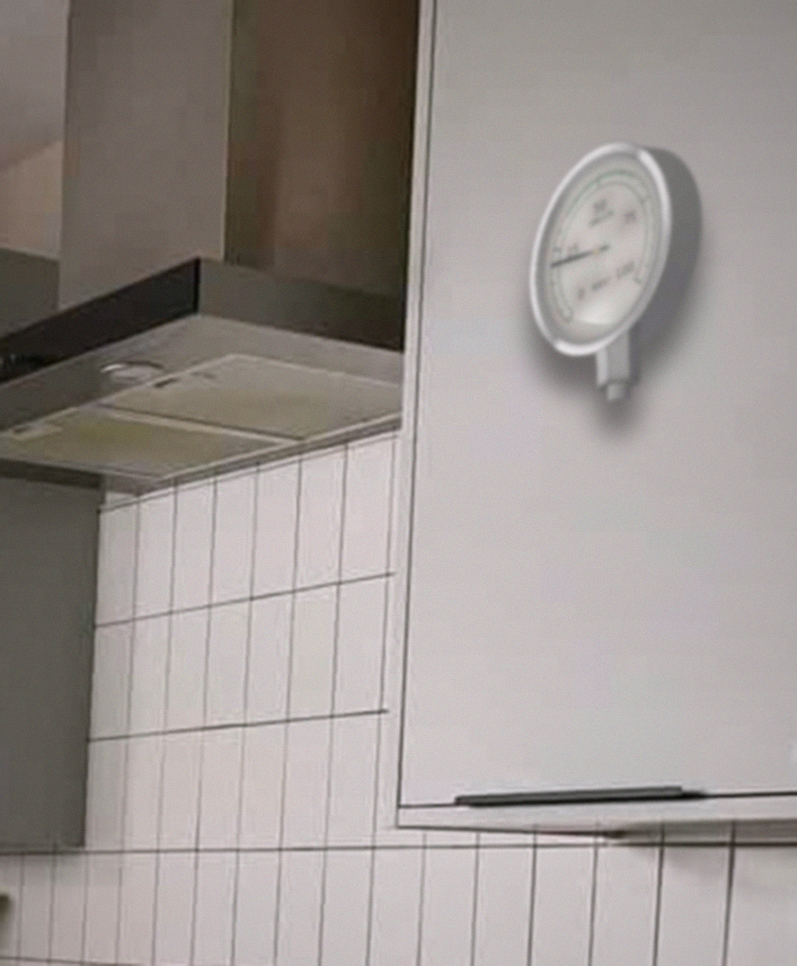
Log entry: 20 psi
